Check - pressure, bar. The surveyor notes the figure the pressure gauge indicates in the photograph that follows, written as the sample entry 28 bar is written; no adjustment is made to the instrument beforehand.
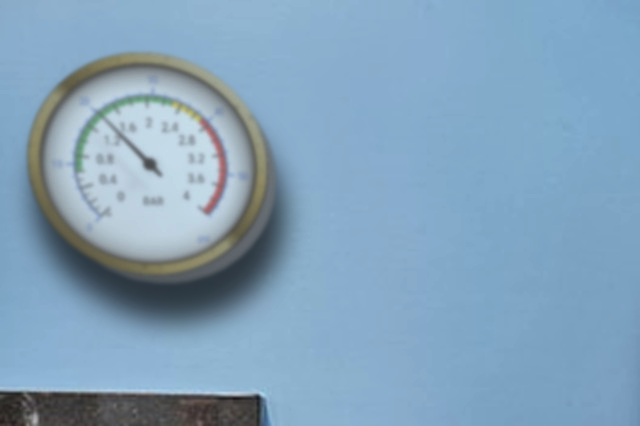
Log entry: 1.4 bar
